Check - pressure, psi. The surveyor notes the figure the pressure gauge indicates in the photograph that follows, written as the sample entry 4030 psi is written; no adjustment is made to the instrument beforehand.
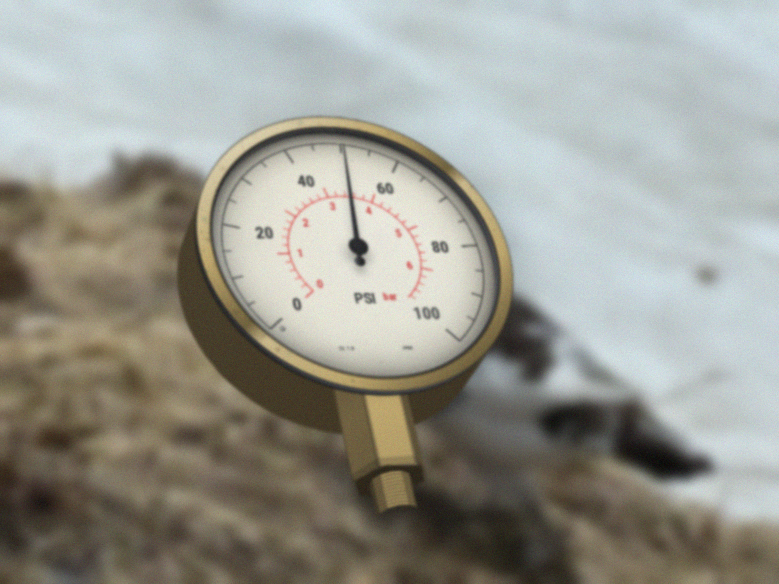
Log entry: 50 psi
